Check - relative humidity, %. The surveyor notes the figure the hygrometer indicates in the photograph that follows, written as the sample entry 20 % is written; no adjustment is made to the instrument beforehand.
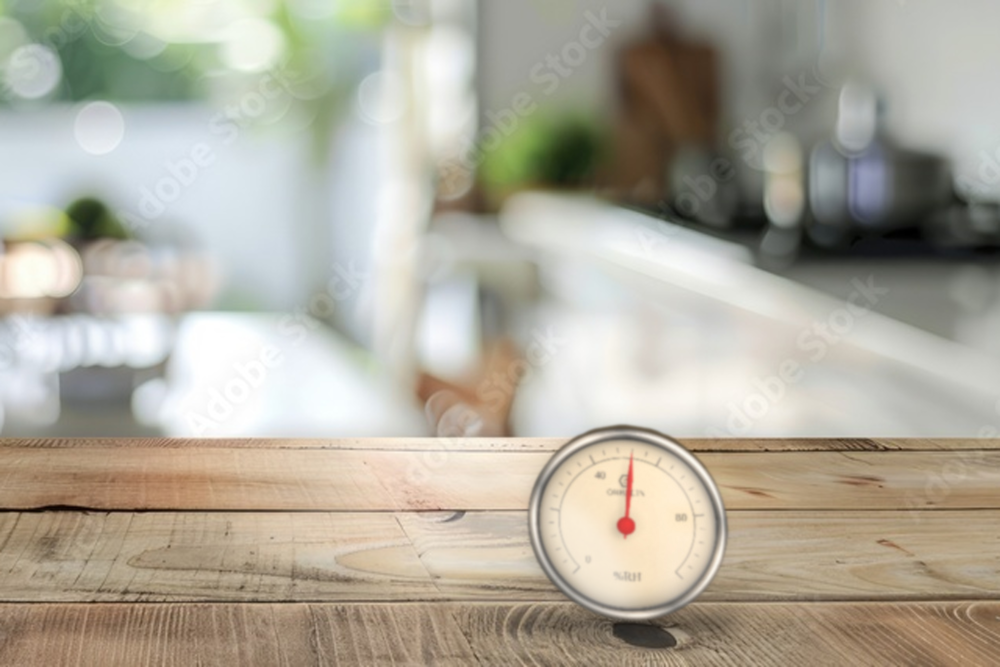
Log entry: 52 %
